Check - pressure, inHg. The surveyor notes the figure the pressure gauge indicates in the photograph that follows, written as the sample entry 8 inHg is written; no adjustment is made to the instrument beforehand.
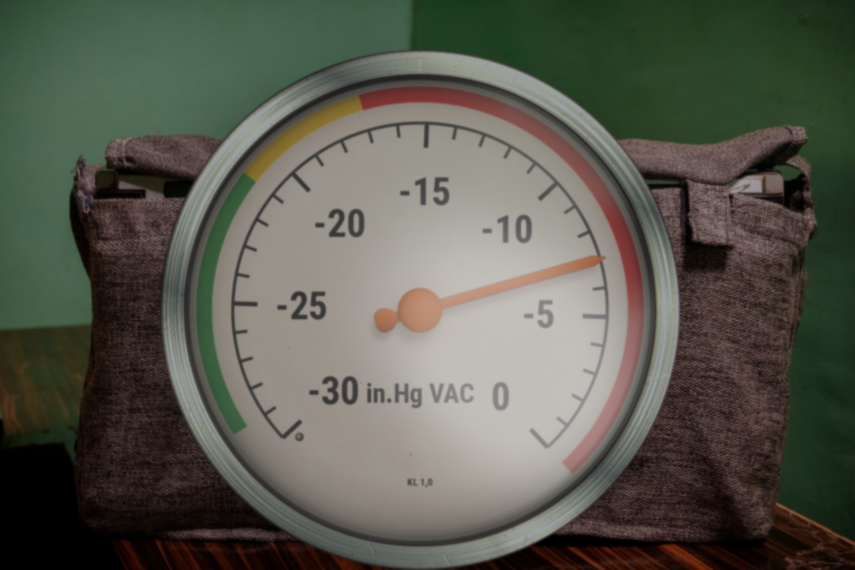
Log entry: -7 inHg
